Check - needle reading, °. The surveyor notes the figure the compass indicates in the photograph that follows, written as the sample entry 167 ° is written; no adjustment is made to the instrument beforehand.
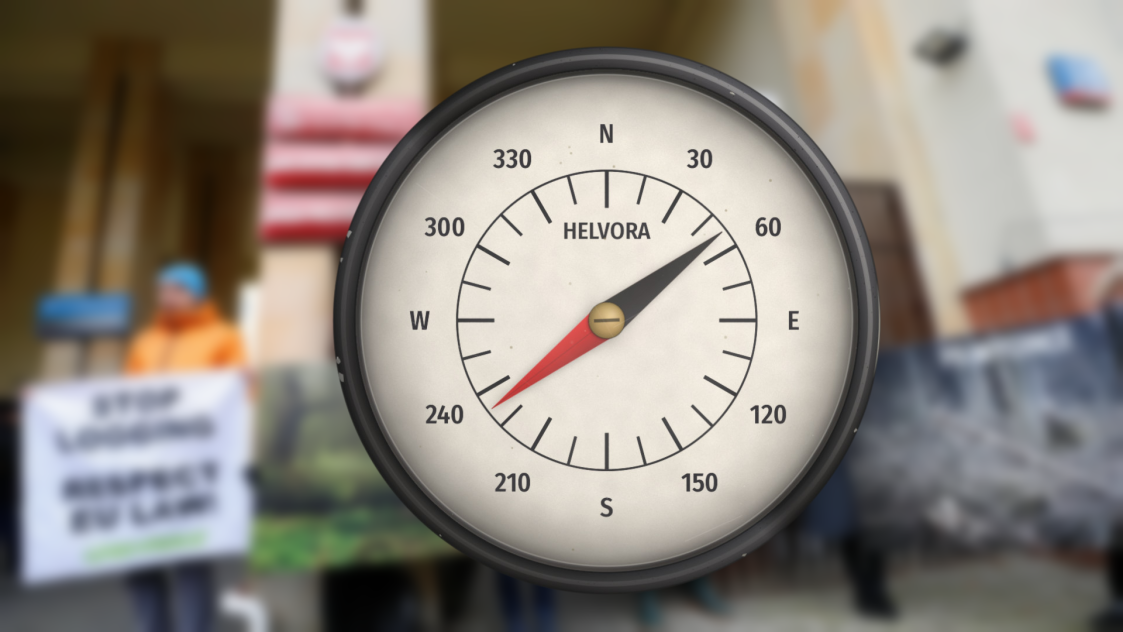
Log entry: 232.5 °
